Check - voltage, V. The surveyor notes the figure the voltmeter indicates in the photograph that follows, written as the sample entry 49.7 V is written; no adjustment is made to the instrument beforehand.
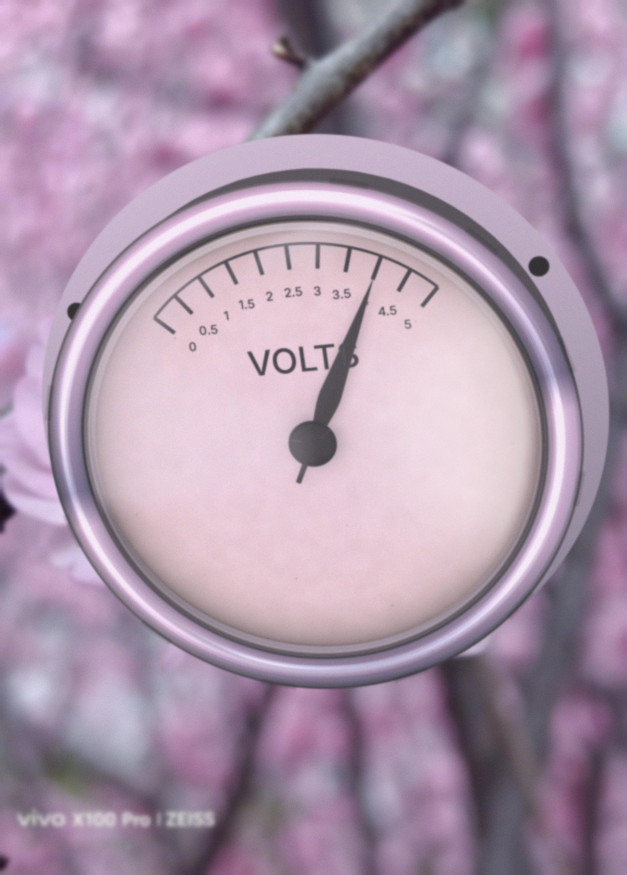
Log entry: 4 V
